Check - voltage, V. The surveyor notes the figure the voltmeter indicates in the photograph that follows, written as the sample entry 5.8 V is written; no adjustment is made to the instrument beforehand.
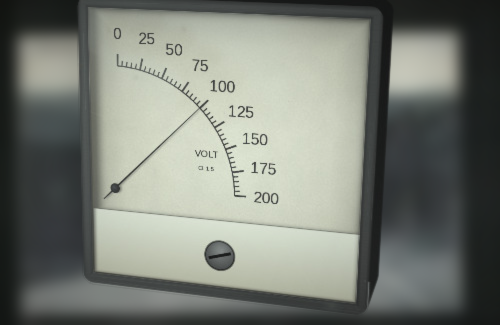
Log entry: 100 V
